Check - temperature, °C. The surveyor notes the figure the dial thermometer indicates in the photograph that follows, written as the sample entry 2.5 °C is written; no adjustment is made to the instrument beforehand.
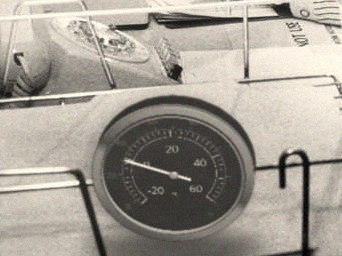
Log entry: 0 °C
